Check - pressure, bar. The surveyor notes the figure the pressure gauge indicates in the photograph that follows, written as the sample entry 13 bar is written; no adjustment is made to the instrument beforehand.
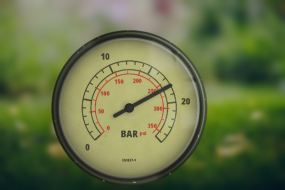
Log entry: 18 bar
